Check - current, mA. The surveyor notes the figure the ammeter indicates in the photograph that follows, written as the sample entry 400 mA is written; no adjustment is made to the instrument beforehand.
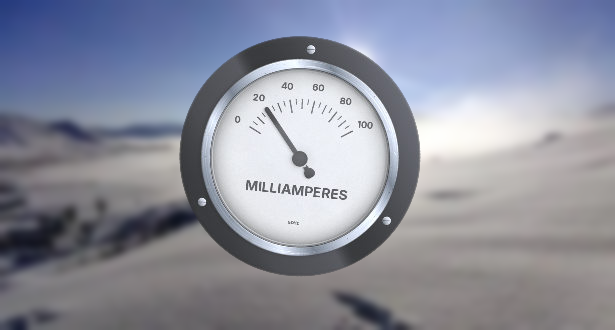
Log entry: 20 mA
